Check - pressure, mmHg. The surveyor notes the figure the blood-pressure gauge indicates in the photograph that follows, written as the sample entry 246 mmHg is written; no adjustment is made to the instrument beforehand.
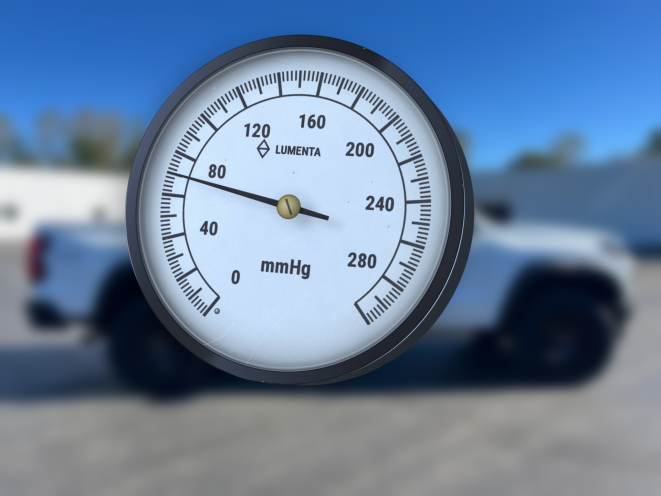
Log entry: 70 mmHg
